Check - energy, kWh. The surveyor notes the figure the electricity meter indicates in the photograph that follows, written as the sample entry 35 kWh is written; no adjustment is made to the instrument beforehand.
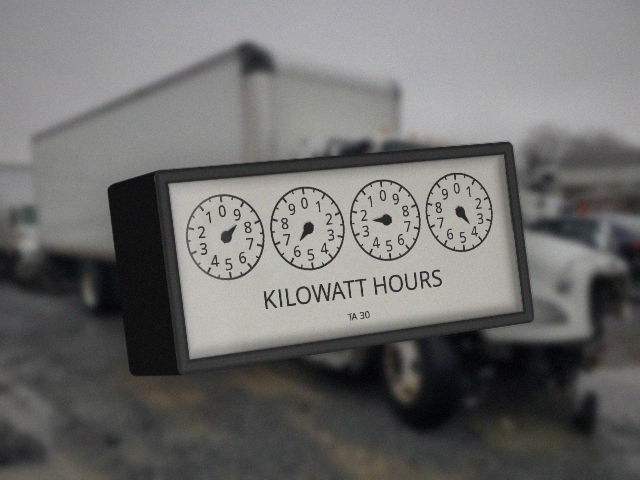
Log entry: 8624 kWh
